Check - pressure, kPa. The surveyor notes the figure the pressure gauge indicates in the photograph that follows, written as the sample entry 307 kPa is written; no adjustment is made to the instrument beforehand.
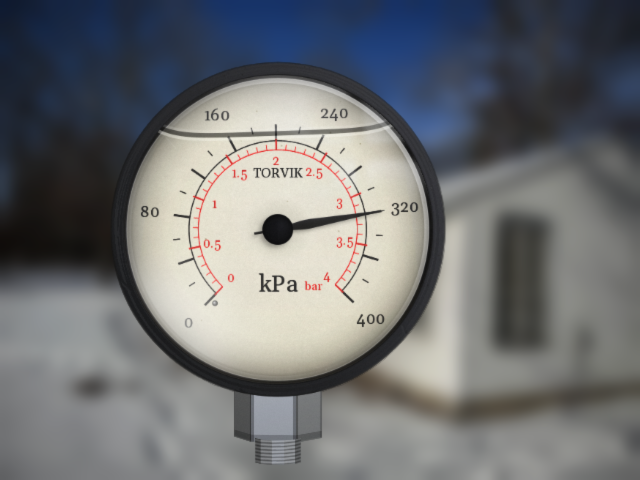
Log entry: 320 kPa
